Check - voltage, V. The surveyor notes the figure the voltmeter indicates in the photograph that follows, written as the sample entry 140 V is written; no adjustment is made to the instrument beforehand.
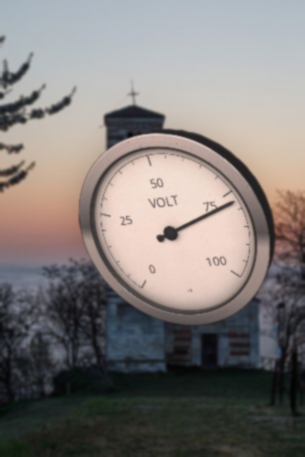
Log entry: 77.5 V
